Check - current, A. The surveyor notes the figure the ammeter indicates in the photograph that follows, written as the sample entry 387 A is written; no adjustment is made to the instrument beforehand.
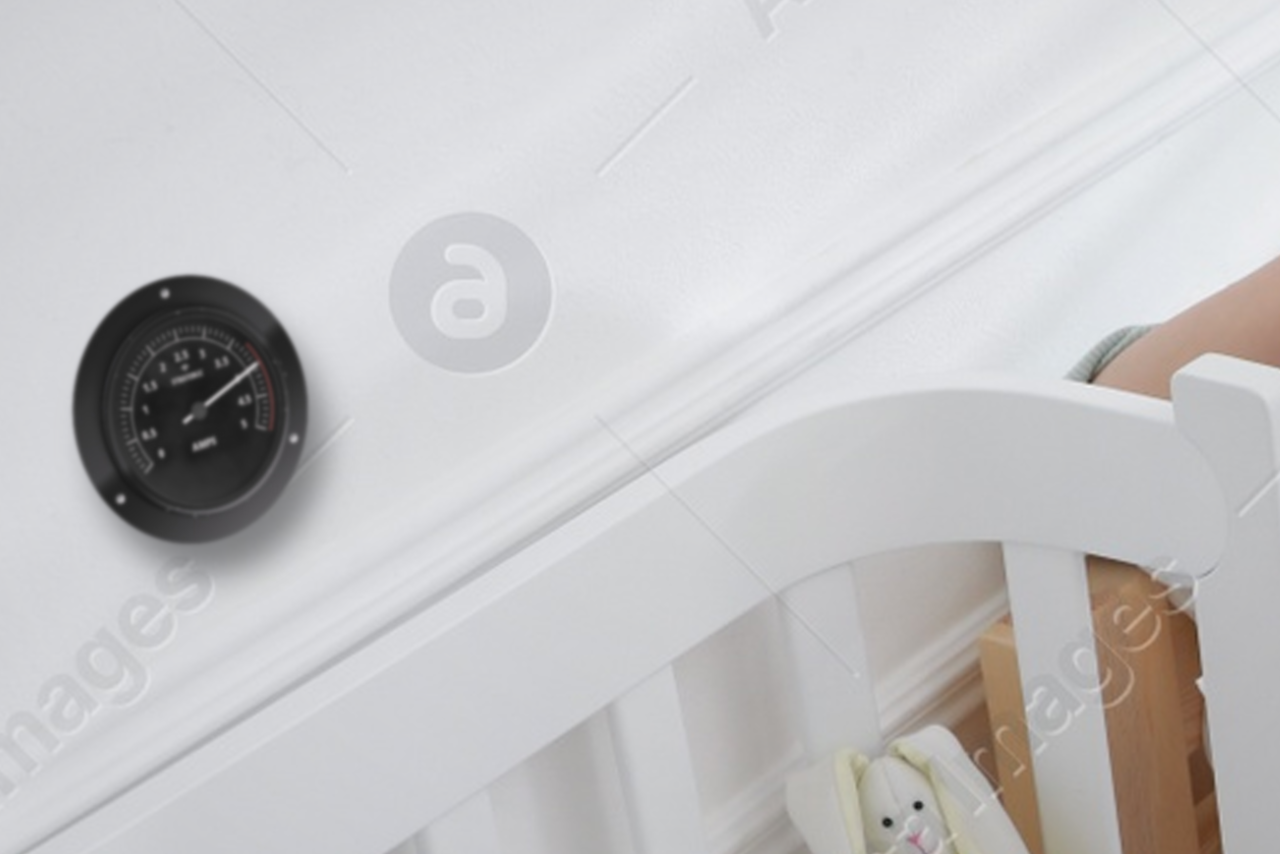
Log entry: 4 A
